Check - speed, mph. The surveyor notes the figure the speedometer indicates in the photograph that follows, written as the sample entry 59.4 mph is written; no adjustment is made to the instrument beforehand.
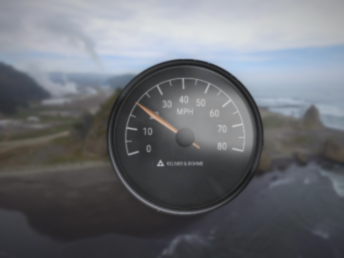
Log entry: 20 mph
